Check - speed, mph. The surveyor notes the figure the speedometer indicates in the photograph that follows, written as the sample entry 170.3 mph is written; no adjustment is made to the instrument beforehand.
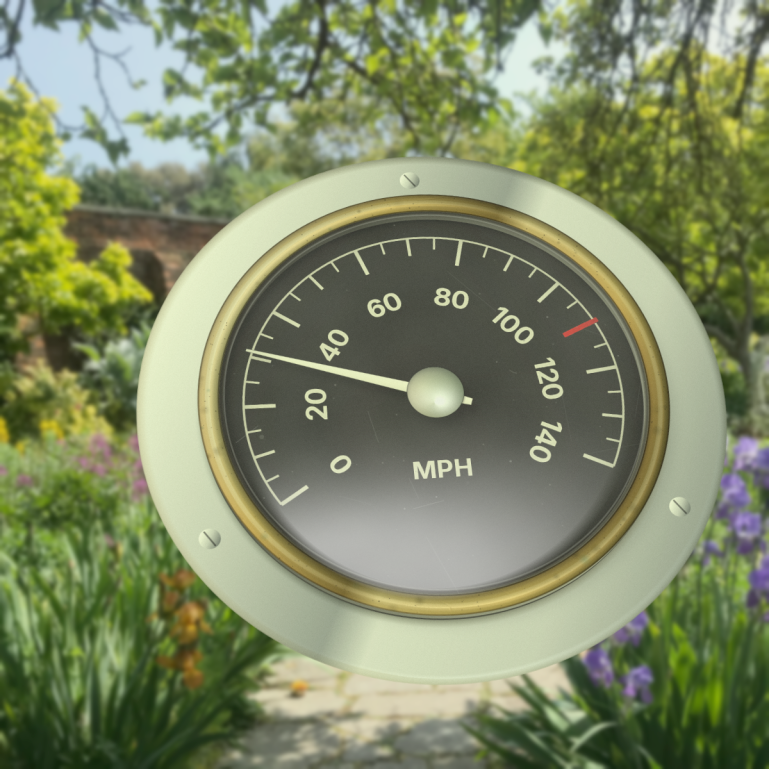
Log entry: 30 mph
